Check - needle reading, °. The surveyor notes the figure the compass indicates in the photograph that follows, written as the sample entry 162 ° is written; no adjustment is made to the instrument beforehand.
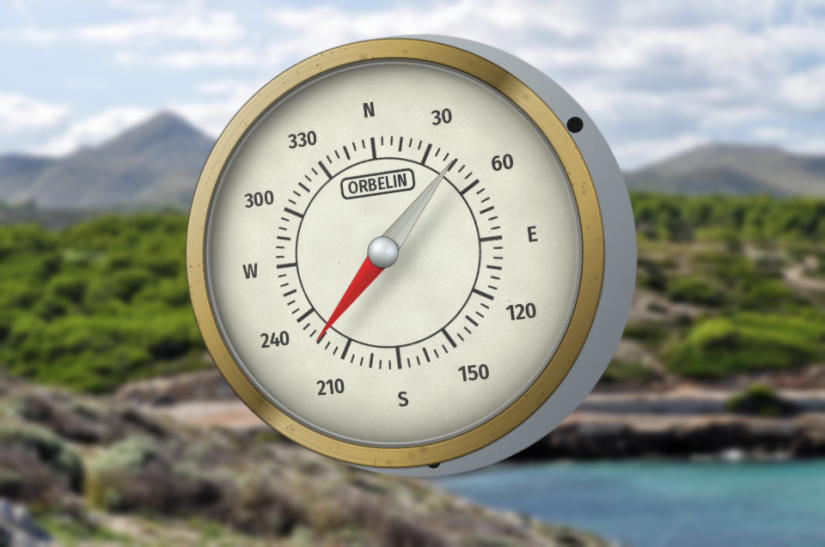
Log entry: 225 °
